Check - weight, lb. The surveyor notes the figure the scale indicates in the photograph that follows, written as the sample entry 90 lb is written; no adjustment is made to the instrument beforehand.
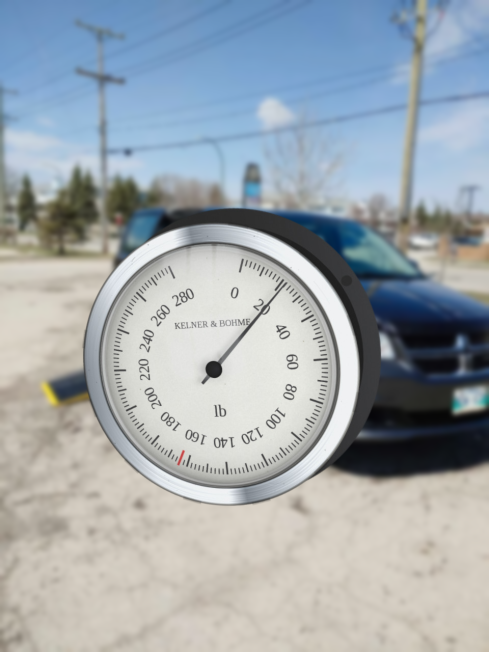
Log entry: 22 lb
